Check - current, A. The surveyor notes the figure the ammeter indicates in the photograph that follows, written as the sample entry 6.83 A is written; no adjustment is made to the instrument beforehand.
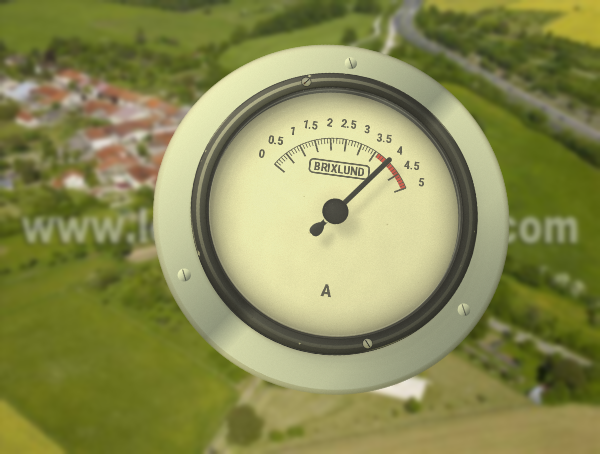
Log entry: 4 A
